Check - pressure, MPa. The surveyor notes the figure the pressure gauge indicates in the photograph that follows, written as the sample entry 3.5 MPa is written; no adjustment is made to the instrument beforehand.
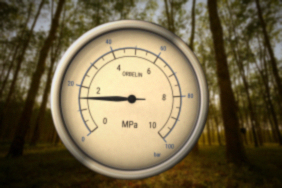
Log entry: 1.5 MPa
